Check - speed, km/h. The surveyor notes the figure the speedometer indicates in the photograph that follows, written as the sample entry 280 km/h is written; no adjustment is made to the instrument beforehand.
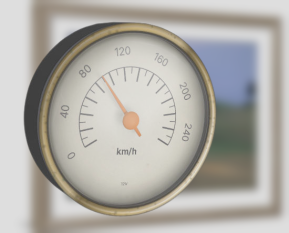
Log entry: 90 km/h
